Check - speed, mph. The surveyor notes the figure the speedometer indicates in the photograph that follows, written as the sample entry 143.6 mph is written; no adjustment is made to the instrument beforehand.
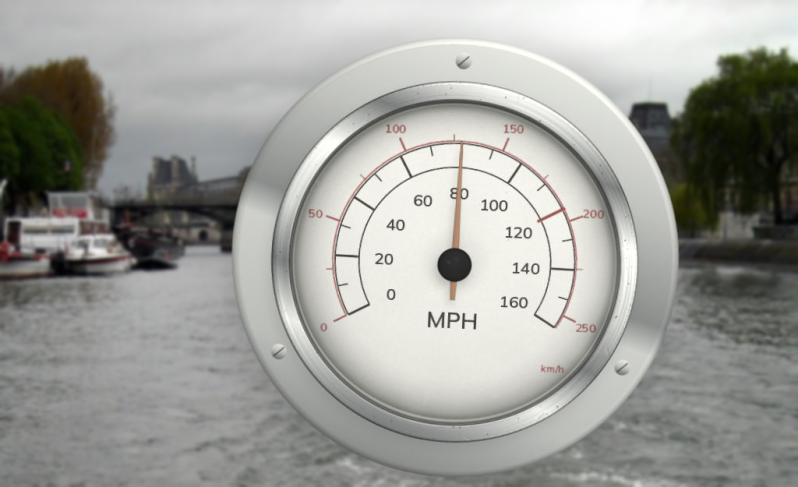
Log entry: 80 mph
